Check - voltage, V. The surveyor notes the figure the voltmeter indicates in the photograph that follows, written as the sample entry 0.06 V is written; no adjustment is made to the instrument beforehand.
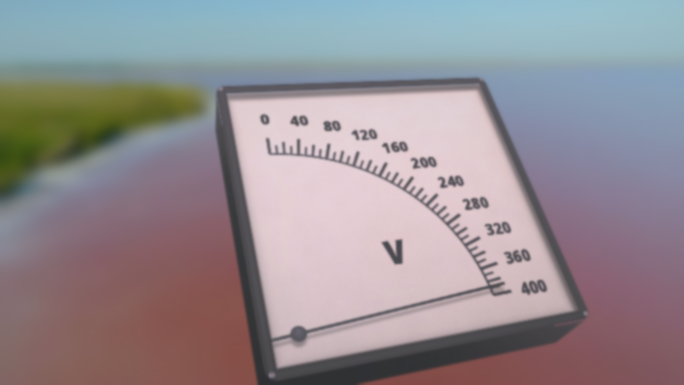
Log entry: 390 V
